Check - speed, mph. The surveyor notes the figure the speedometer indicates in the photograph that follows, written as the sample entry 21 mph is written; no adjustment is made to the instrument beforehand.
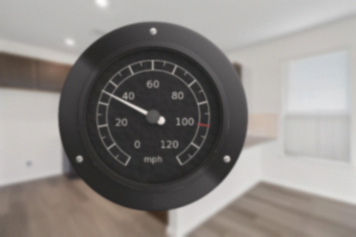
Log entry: 35 mph
